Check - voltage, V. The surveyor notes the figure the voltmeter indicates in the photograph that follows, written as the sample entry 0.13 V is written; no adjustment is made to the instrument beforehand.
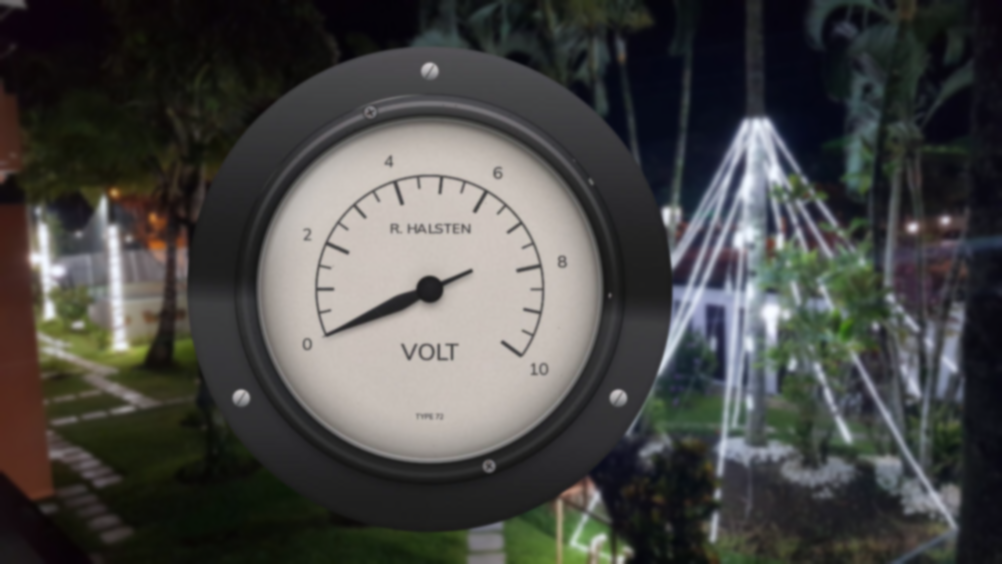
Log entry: 0 V
